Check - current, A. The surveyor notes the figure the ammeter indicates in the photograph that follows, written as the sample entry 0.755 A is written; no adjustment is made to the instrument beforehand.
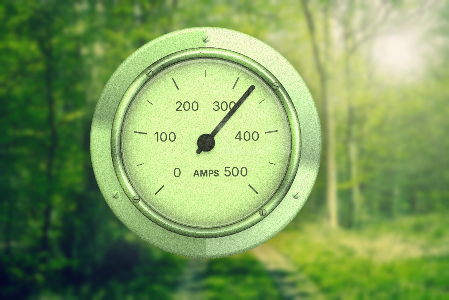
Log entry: 325 A
